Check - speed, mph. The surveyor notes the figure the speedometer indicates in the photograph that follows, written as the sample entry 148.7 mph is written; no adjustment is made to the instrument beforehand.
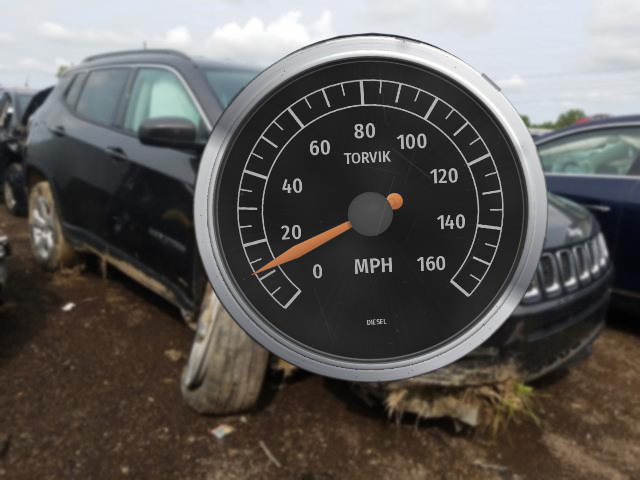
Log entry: 12.5 mph
